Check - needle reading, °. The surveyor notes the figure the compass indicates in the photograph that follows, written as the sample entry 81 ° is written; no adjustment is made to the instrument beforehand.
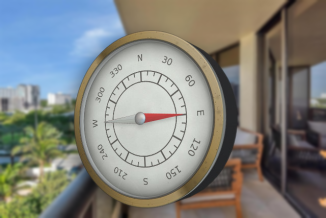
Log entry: 90 °
